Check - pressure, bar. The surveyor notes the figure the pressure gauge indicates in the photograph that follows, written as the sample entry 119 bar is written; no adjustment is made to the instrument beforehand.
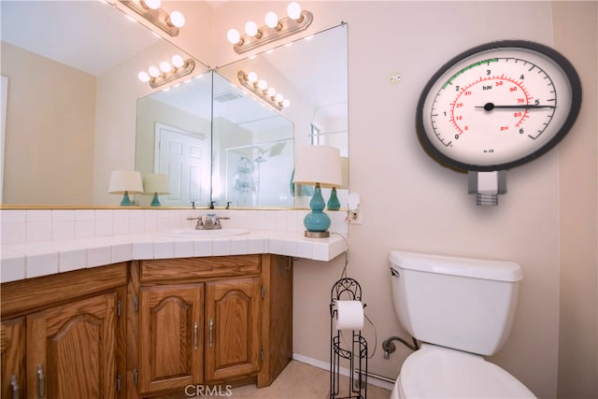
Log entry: 5.2 bar
